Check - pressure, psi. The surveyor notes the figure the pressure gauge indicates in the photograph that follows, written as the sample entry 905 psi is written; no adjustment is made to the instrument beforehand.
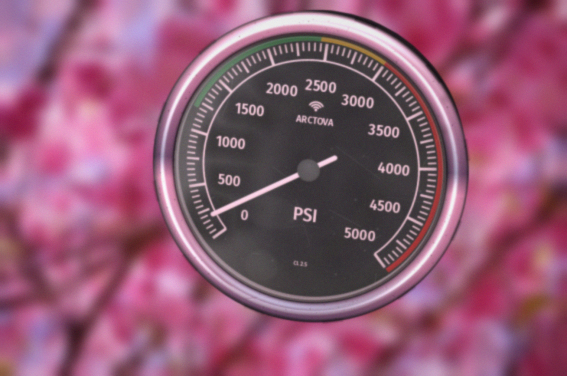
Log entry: 200 psi
